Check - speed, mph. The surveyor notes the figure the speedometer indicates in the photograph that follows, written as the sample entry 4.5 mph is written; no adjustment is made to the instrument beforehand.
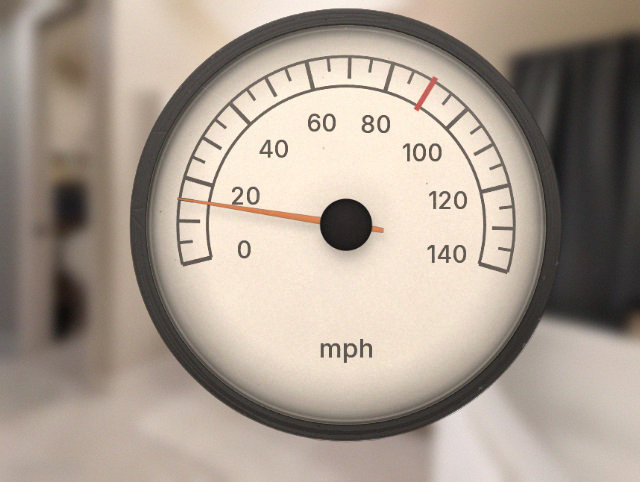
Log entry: 15 mph
